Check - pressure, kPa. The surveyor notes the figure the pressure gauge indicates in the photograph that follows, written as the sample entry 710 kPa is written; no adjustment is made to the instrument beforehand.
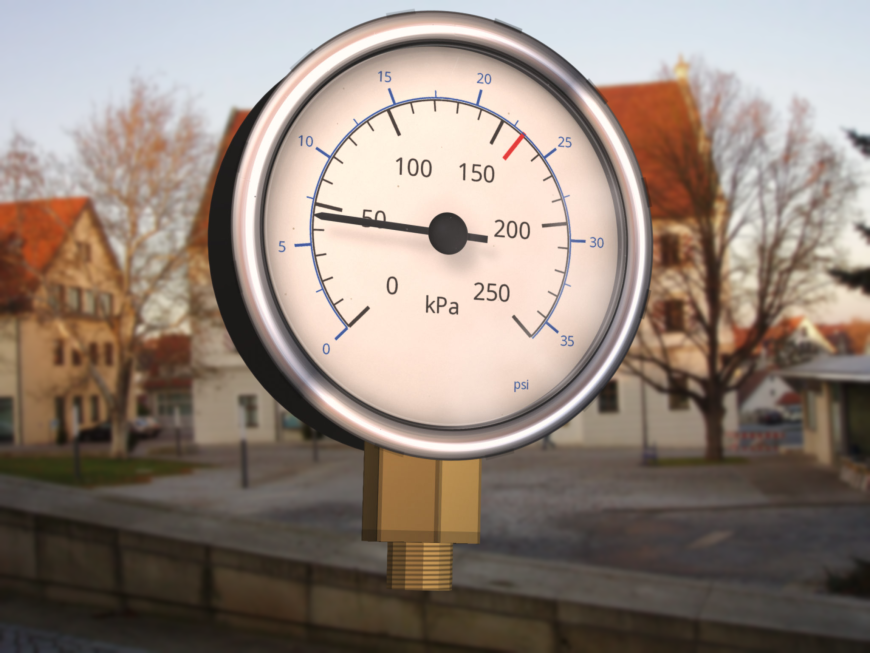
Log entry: 45 kPa
